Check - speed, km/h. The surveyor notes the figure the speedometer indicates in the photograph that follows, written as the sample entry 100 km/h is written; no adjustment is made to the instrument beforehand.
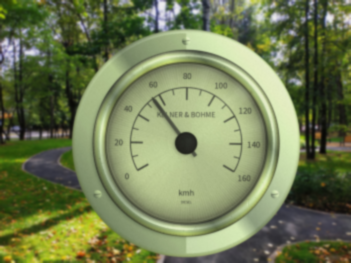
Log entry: 55 km/h
